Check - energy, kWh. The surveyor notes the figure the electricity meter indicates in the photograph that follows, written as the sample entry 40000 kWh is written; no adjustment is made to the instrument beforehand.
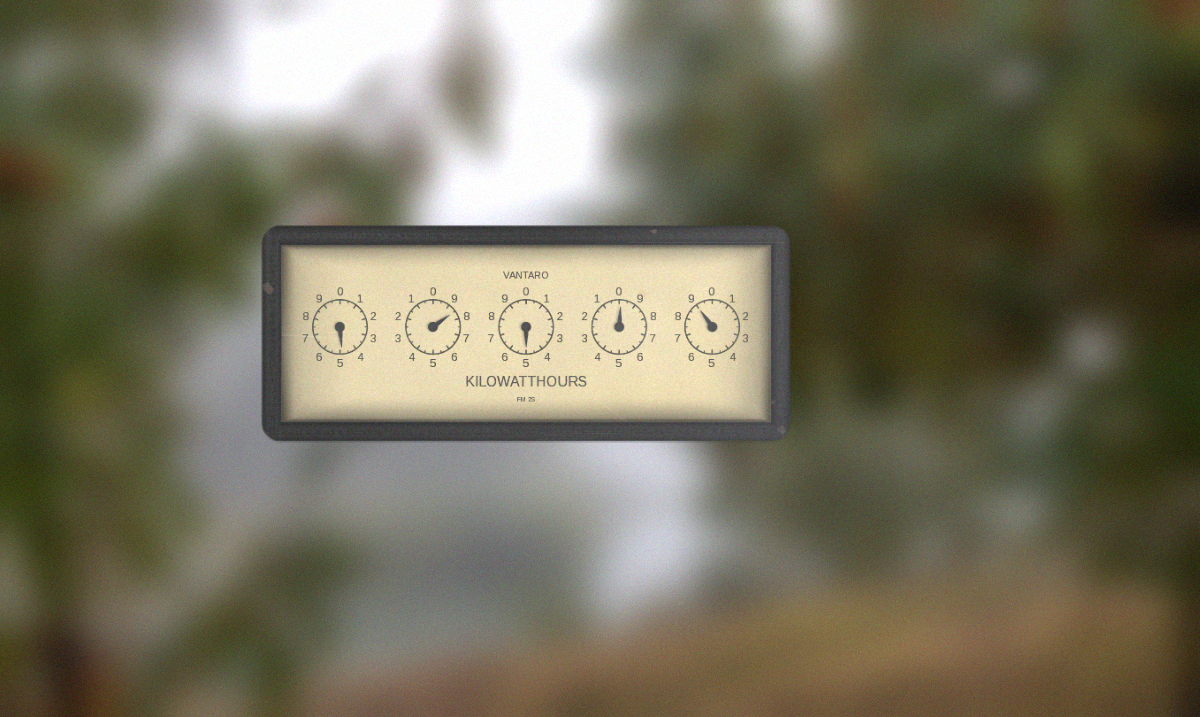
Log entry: 48499 kWh
